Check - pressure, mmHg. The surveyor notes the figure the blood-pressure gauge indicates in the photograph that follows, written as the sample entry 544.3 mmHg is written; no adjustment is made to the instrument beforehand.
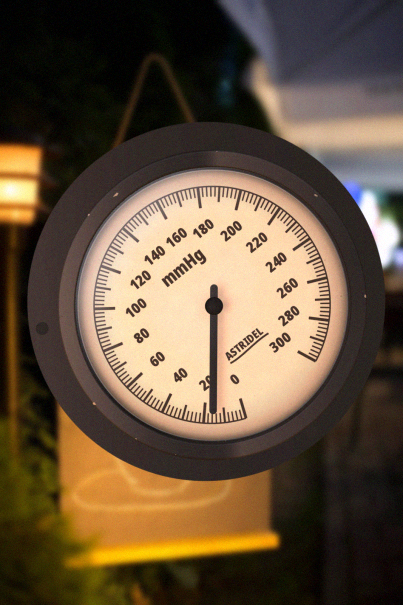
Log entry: 16 mmHg
